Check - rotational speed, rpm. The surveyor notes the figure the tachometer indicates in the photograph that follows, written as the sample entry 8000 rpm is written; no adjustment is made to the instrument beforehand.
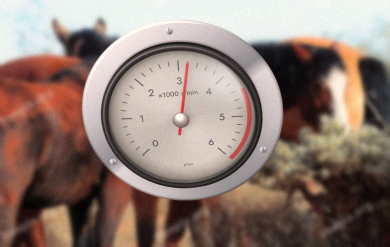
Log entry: 3200 rpm
